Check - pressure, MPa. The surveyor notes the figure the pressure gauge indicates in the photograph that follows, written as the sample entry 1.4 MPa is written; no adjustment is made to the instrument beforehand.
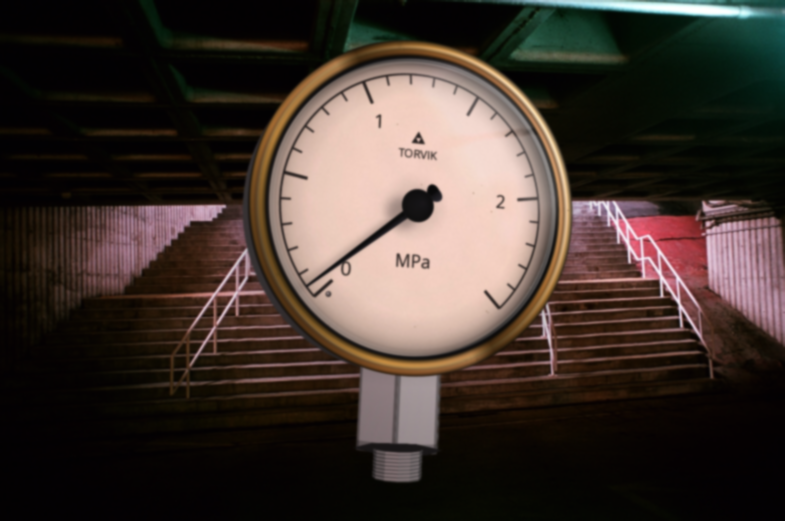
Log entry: 0.05 MPa
